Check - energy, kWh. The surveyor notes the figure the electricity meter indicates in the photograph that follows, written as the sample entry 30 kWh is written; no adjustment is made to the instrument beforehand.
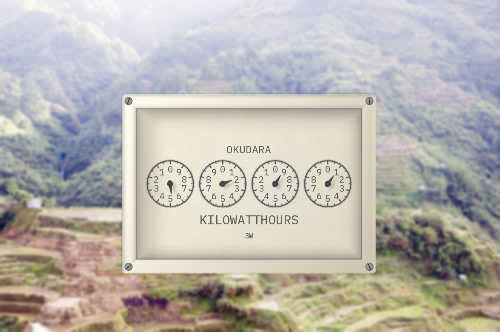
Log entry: 5191 kWh
